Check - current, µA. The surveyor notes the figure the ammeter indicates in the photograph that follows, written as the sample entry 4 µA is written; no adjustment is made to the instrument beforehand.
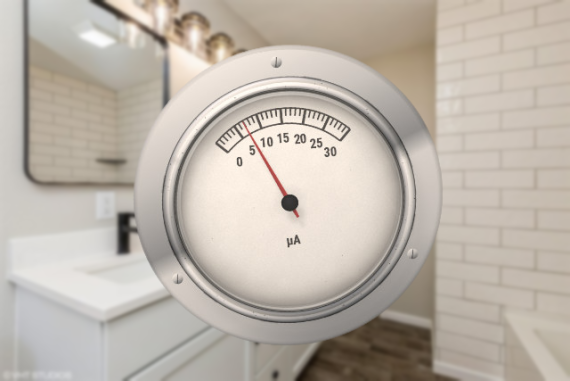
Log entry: 7 µA
